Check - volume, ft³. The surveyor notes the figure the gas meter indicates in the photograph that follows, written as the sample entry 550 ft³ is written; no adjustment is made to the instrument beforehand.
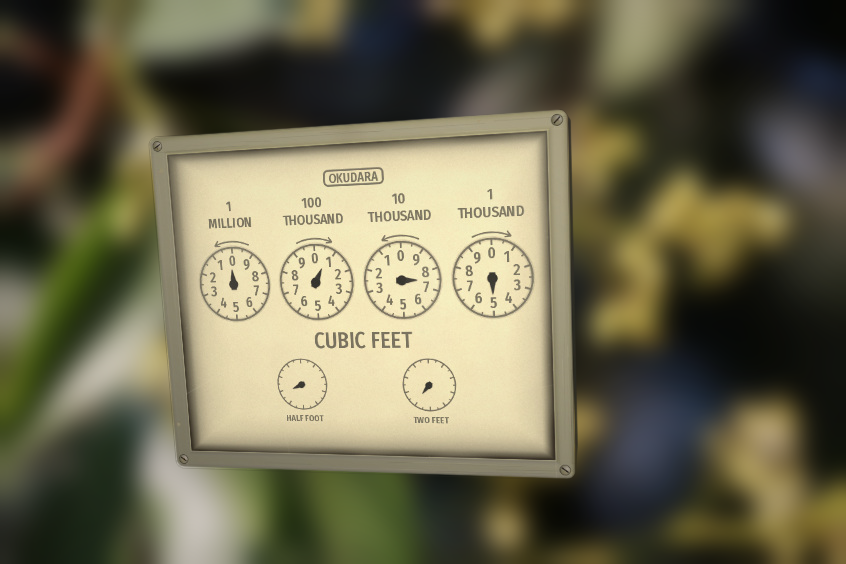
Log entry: 7500 ft³
